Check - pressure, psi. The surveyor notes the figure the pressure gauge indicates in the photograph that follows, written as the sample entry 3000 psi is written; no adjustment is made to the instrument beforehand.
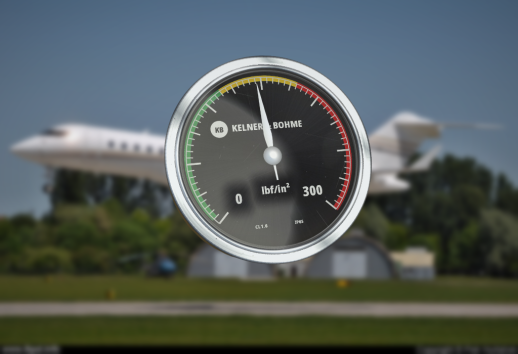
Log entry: 145 psi
